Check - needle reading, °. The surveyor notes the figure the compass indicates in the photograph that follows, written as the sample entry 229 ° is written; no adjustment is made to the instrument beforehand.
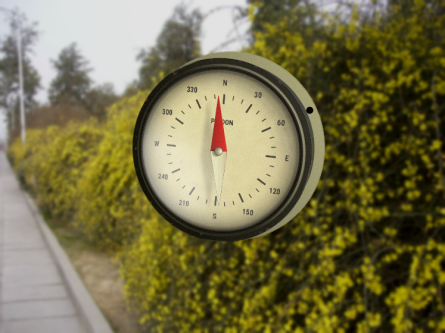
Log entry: 355 °
